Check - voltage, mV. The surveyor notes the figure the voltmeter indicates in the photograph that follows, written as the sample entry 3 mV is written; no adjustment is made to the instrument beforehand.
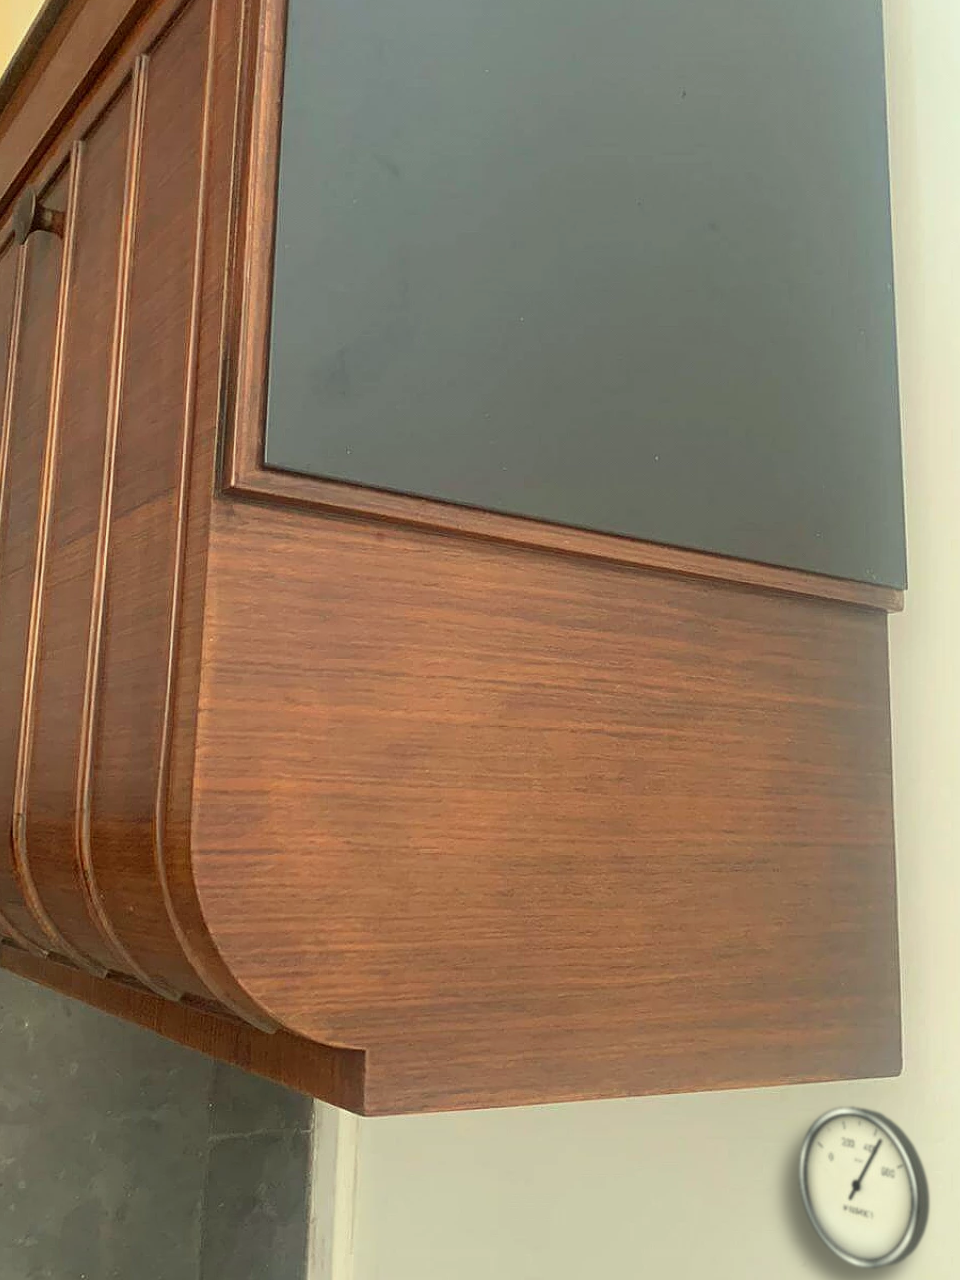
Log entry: 450 mV
